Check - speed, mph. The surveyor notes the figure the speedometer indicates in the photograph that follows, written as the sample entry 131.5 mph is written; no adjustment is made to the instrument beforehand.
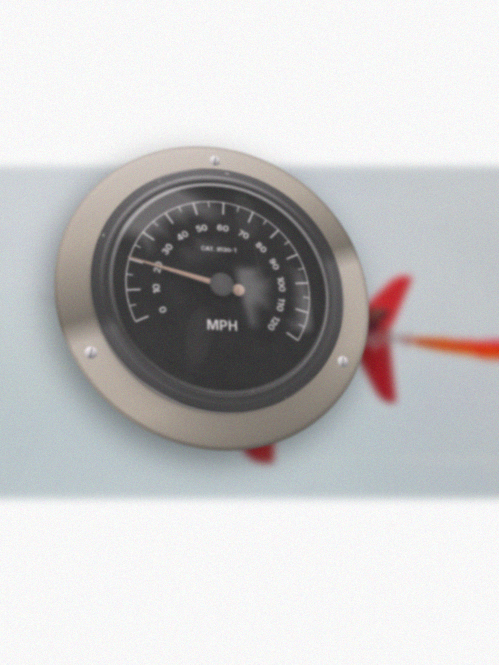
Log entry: 20 mph
